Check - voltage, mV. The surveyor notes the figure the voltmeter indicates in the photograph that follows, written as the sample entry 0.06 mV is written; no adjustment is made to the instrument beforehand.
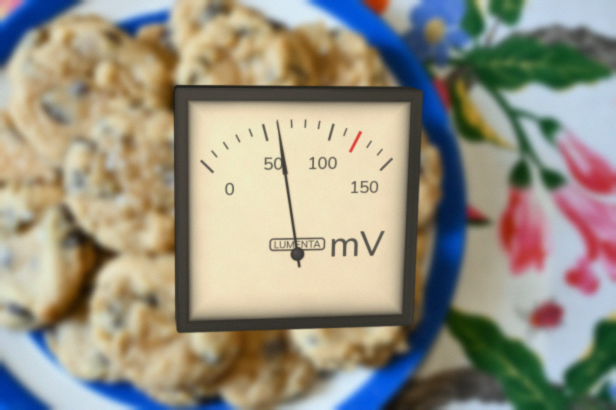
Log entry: 60 mV
